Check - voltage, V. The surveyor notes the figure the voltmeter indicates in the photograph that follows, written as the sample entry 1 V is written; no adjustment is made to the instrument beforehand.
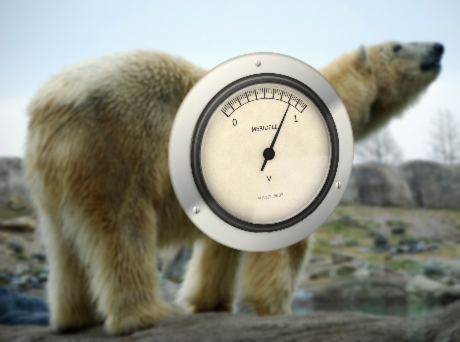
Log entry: 0.8 V
